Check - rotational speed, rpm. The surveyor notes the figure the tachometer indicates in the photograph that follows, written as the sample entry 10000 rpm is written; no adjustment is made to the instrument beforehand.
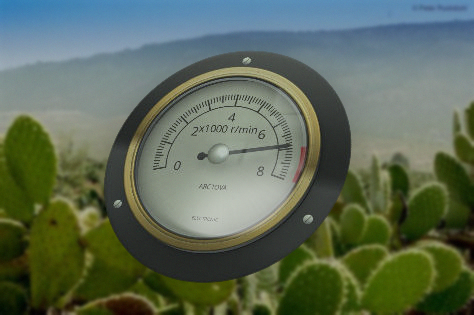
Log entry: 7000 rpm
